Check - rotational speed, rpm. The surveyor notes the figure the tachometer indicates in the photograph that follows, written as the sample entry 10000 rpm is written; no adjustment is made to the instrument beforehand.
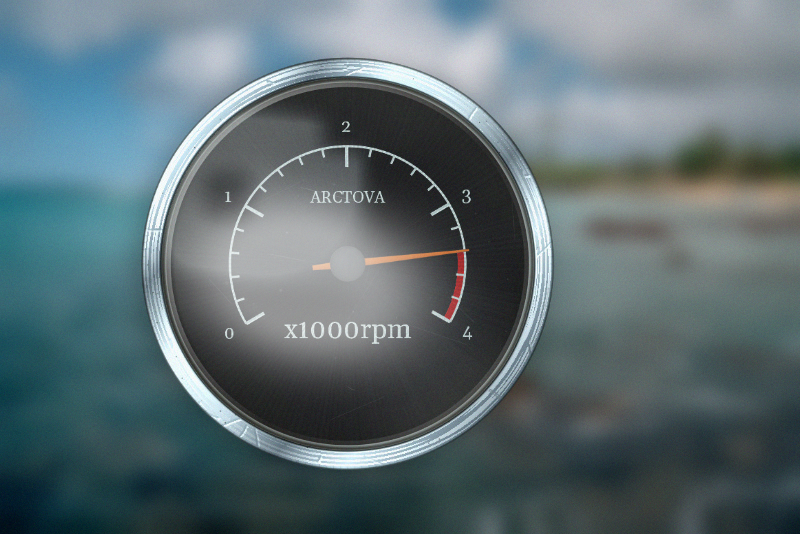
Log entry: 3400 rpm
